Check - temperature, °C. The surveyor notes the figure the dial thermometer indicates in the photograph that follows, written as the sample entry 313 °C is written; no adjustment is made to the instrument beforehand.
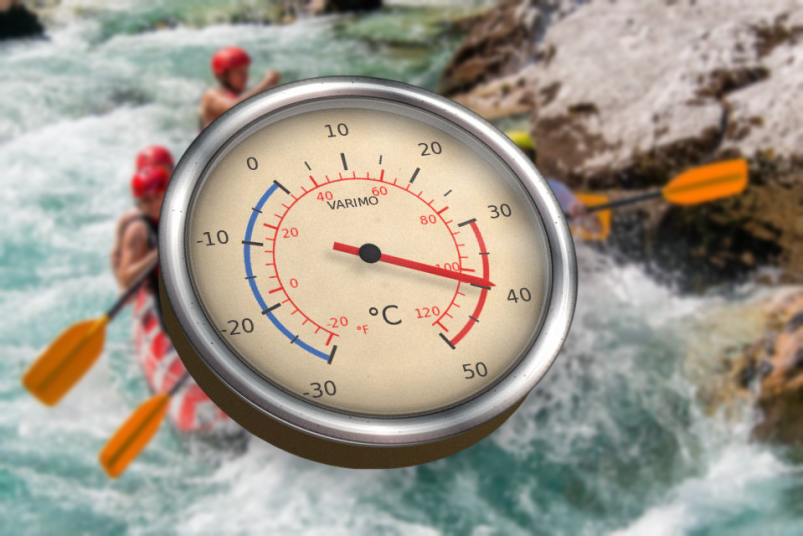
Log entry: 40 °C
